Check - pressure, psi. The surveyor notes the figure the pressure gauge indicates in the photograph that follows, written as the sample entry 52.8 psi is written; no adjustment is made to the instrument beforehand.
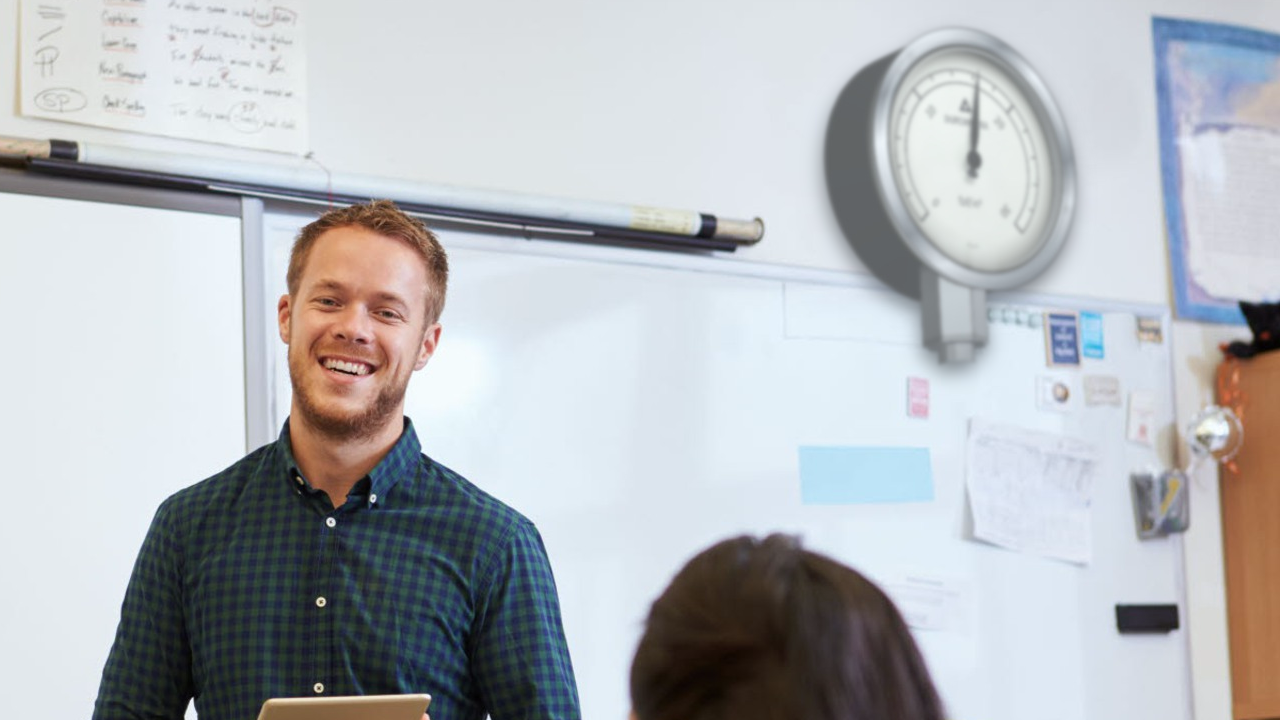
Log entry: 16 psi
